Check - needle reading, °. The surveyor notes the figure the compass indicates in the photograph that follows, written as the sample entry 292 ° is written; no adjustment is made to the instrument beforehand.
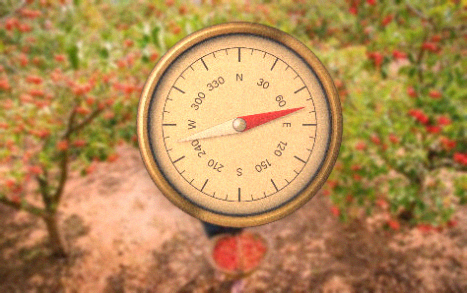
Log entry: 75 °
